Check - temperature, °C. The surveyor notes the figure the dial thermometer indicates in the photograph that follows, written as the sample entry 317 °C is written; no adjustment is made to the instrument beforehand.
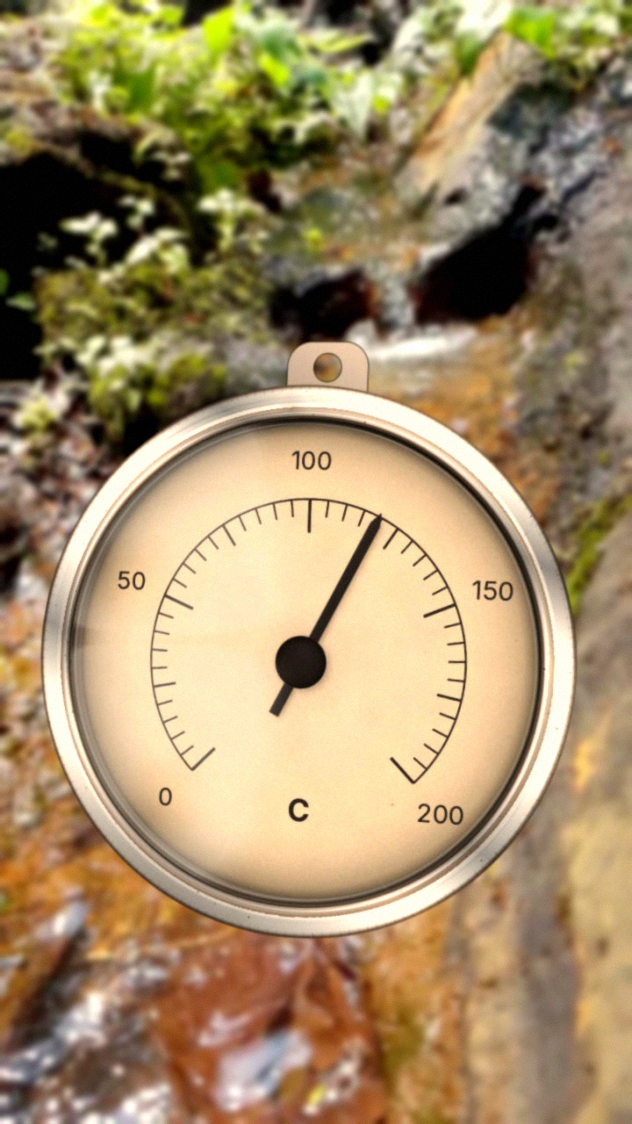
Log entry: 120 °C
